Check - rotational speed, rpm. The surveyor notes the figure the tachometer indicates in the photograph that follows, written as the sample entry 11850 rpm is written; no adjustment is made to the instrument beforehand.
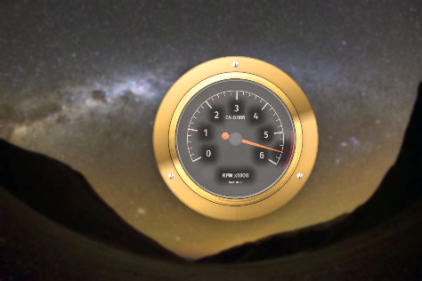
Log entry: 5600 rpm
